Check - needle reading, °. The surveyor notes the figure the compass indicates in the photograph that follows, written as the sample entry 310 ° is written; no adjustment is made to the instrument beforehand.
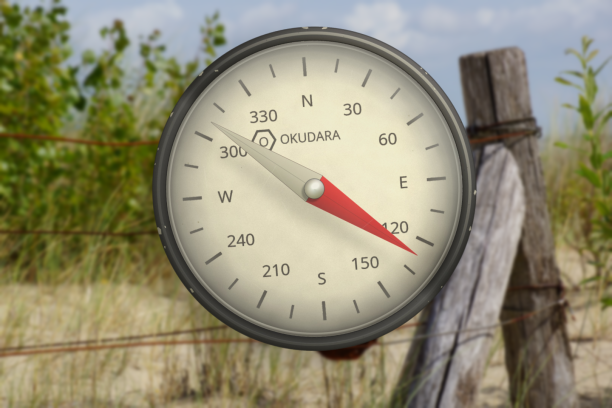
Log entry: 127.5 °
